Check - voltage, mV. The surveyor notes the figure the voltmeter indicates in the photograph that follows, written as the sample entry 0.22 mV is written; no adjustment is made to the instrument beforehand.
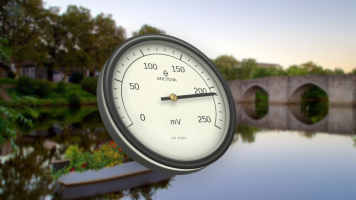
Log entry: 210 mV
